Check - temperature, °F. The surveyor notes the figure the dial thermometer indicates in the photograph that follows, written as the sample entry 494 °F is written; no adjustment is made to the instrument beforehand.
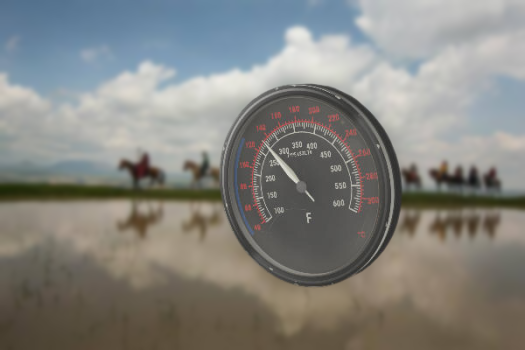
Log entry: 275 °F
